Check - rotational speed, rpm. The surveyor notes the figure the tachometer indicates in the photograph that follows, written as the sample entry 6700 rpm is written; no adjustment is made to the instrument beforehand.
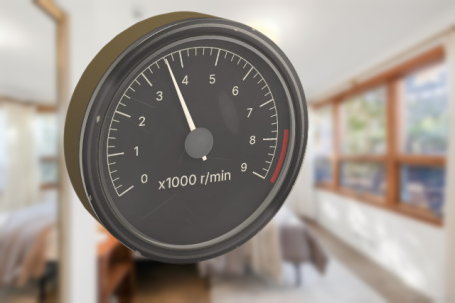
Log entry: 3600 rpm
